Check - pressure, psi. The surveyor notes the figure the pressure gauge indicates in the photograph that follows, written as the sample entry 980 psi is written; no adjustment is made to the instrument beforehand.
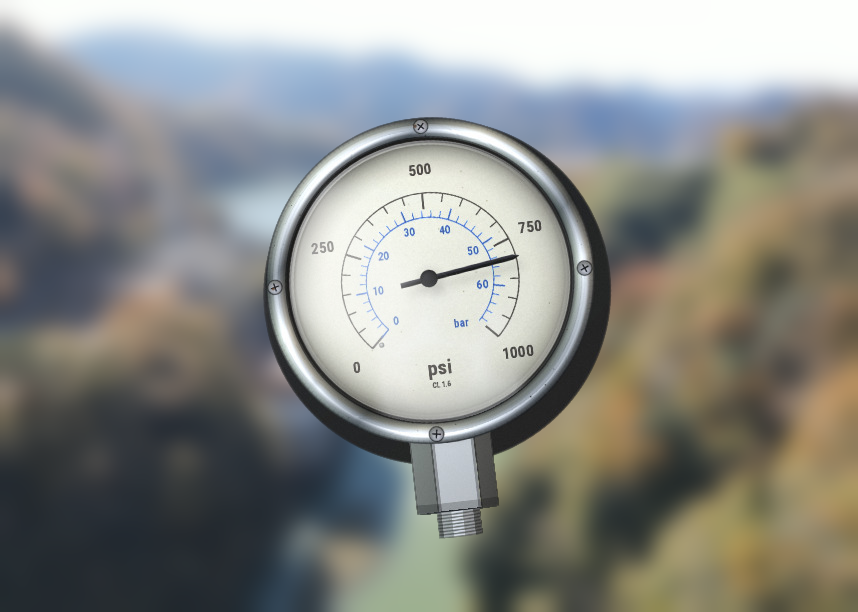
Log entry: 800 psi
